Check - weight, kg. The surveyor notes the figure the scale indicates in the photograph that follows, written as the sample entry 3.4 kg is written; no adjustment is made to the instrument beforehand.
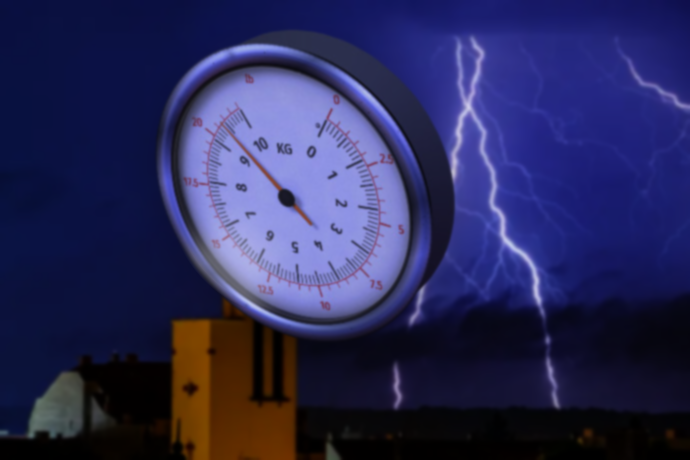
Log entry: 9.5 kg
